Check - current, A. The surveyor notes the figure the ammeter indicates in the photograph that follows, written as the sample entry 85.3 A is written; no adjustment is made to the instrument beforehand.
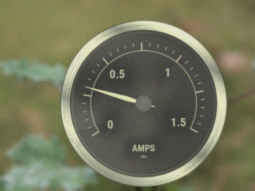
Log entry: 0.3 A
